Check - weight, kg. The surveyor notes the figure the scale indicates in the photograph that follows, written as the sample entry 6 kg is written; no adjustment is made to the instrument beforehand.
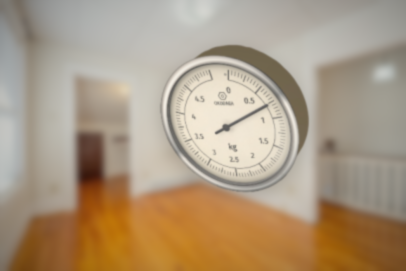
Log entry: 0.75 kg
